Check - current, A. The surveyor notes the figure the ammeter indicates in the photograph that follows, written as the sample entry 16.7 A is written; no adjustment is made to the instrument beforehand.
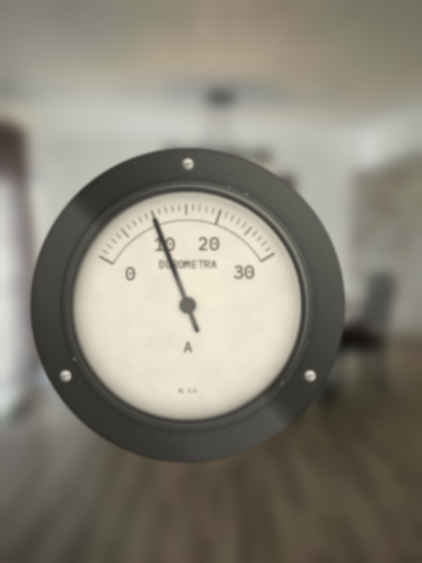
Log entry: 10 A
